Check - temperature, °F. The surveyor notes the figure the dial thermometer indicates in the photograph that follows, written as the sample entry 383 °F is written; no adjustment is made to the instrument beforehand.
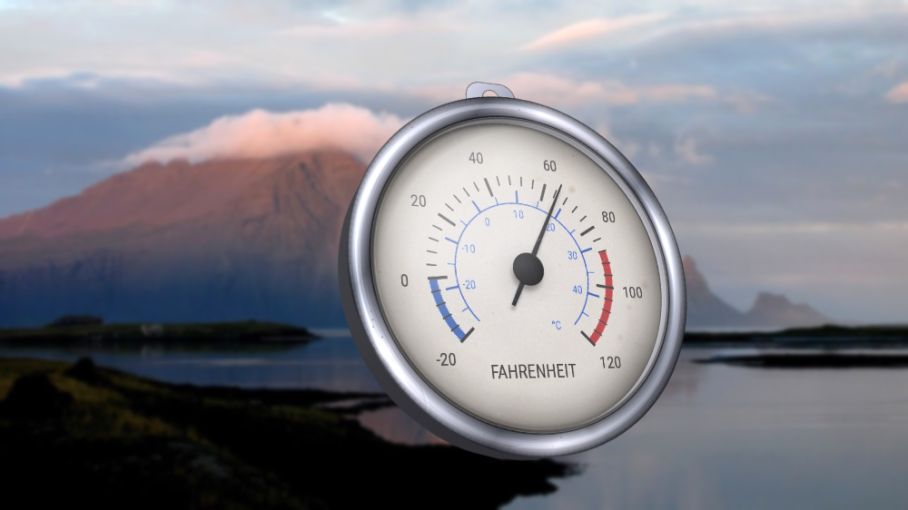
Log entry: 64 °F
